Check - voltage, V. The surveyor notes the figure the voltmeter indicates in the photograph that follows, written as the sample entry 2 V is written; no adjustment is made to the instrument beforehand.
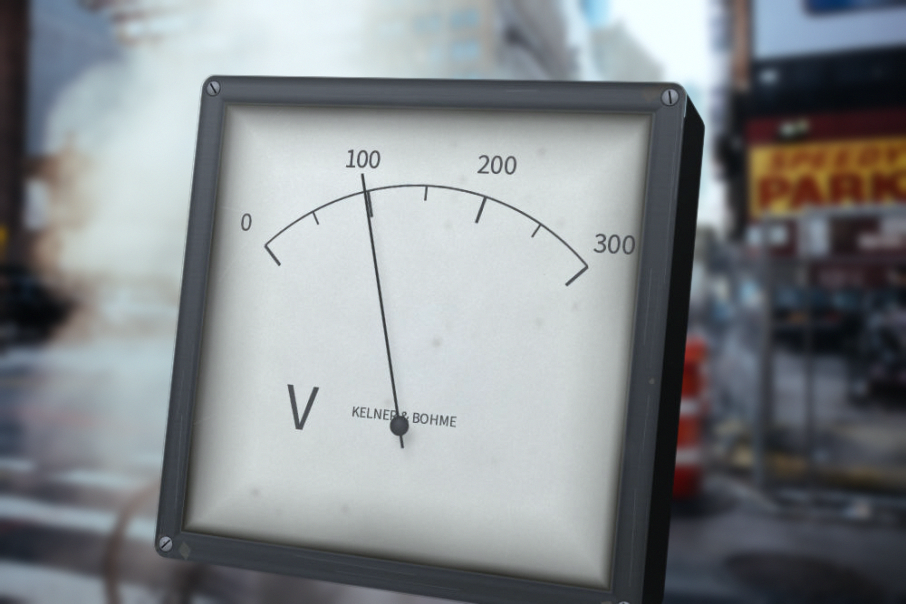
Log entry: 100 V
